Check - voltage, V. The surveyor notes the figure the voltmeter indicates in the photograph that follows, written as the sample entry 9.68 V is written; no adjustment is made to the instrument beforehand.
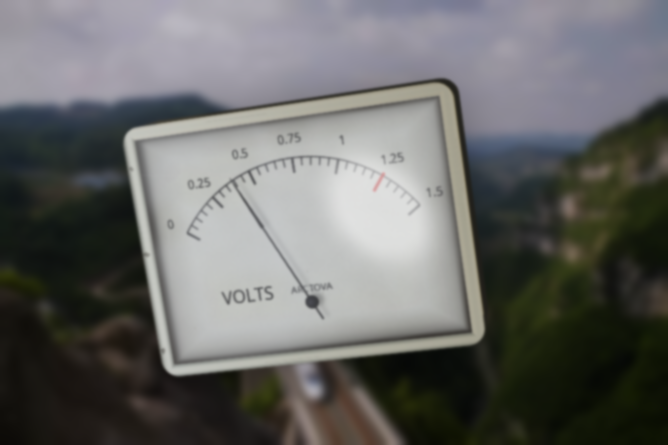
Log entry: 0.4 V
